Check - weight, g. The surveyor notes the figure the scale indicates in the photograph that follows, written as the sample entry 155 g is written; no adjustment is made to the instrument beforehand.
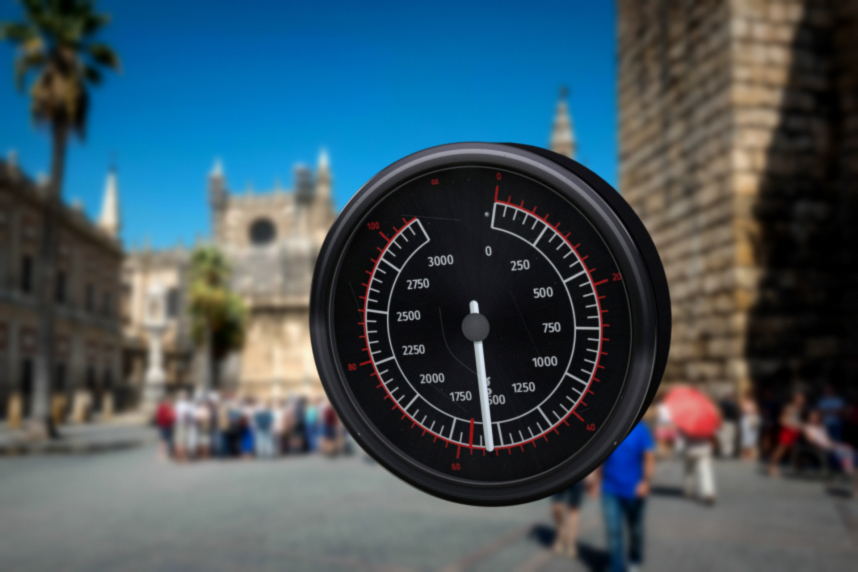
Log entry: 1550 g
